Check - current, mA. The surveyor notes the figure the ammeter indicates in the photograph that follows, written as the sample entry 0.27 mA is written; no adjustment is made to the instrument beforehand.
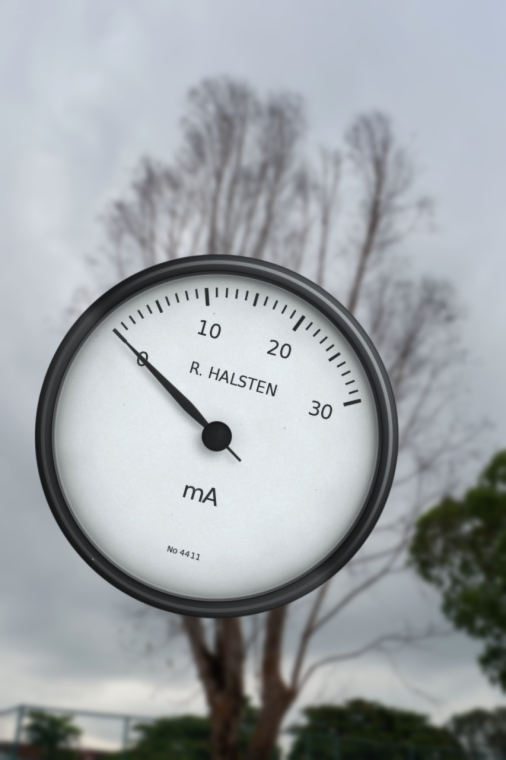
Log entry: 0 mA
